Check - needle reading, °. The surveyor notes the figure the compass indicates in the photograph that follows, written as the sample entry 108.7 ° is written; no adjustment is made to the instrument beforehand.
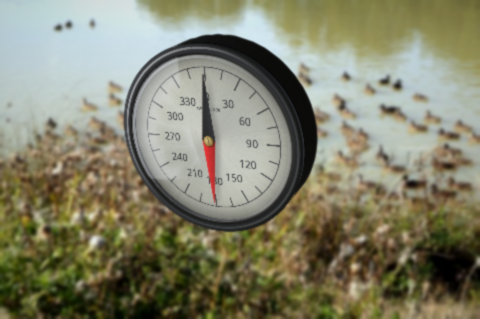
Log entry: 180 °
